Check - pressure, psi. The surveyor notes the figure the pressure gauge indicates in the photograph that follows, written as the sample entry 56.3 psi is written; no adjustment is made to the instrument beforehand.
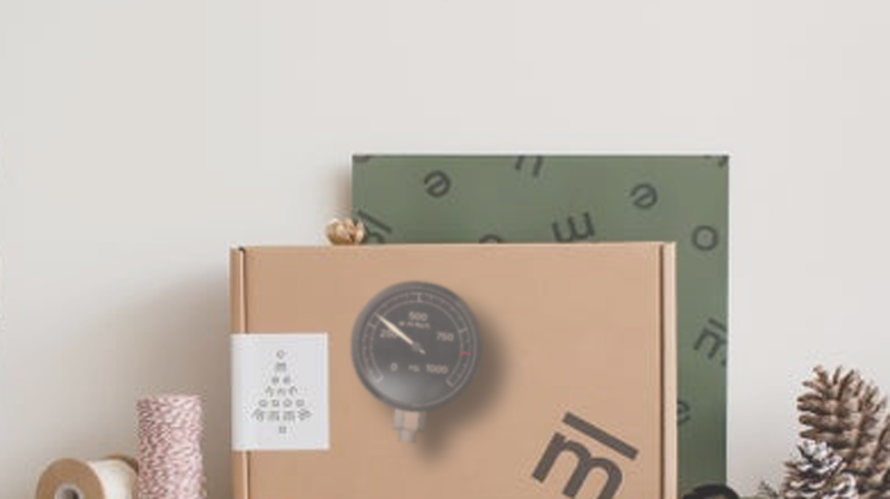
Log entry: 300 psi
